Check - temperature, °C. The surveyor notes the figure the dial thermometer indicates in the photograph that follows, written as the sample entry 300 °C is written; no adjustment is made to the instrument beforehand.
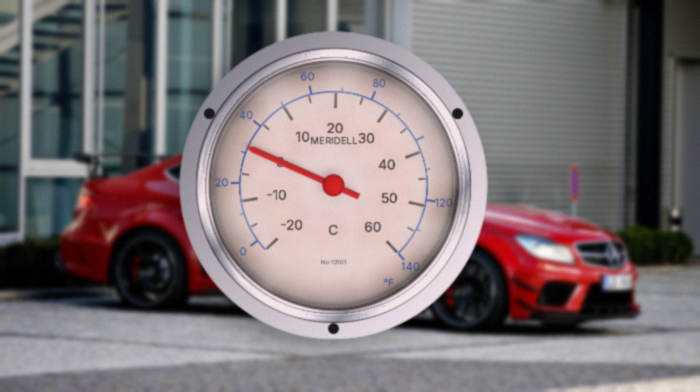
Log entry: 0 °C
